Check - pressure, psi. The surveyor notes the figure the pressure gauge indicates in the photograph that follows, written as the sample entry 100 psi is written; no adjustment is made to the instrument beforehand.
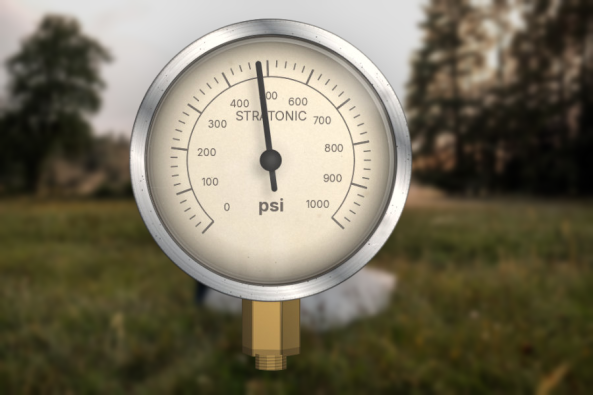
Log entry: 480 psi
